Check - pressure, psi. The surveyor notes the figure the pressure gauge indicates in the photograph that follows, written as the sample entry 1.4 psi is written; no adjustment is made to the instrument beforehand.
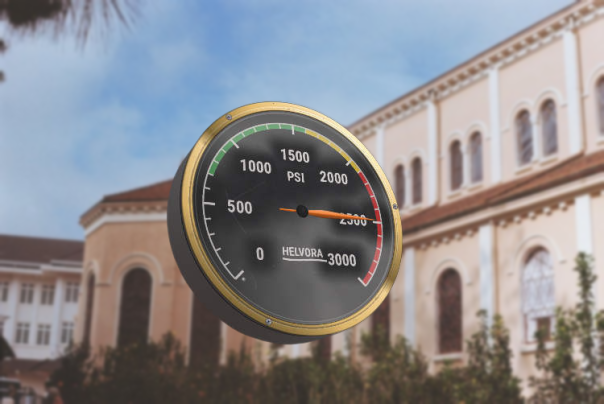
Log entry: 2500 psi
